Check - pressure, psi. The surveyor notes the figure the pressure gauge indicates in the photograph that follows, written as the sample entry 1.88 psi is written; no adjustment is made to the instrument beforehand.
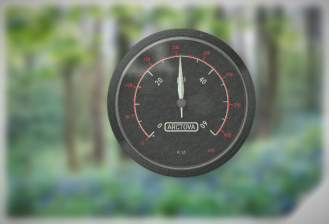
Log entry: 30 psi
